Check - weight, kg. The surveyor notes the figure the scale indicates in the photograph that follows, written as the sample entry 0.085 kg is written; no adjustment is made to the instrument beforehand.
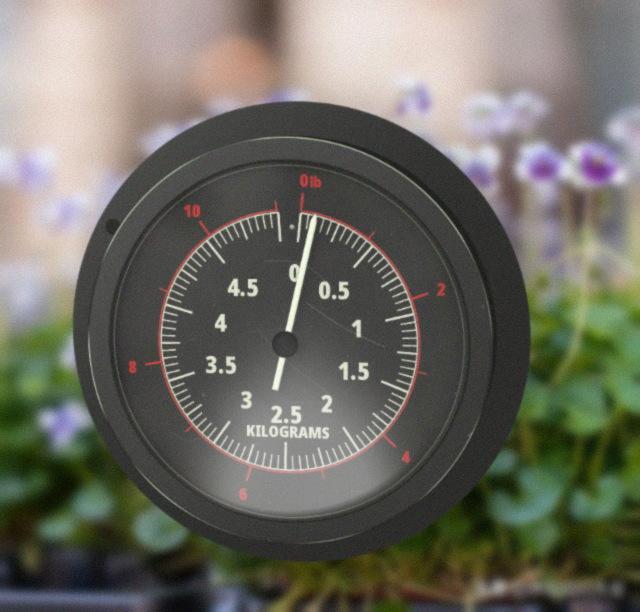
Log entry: 0.1 kg
